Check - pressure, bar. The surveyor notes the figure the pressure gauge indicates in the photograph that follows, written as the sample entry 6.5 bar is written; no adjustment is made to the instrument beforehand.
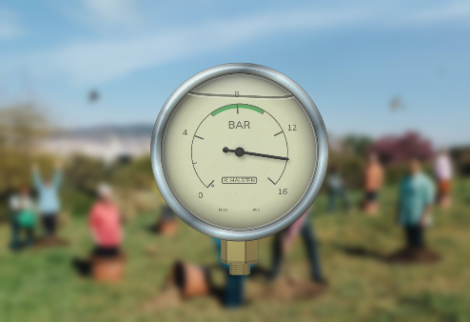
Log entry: 14 bar
